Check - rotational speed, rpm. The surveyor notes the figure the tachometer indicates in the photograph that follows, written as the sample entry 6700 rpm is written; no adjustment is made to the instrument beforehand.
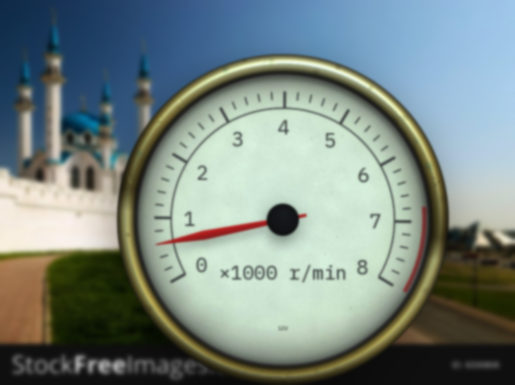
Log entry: 600 rpm
